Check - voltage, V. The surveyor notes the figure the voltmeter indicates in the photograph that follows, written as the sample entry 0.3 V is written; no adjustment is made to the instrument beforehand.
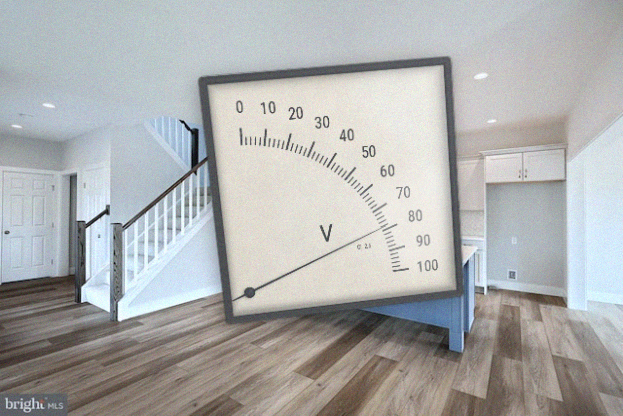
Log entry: 78 V
